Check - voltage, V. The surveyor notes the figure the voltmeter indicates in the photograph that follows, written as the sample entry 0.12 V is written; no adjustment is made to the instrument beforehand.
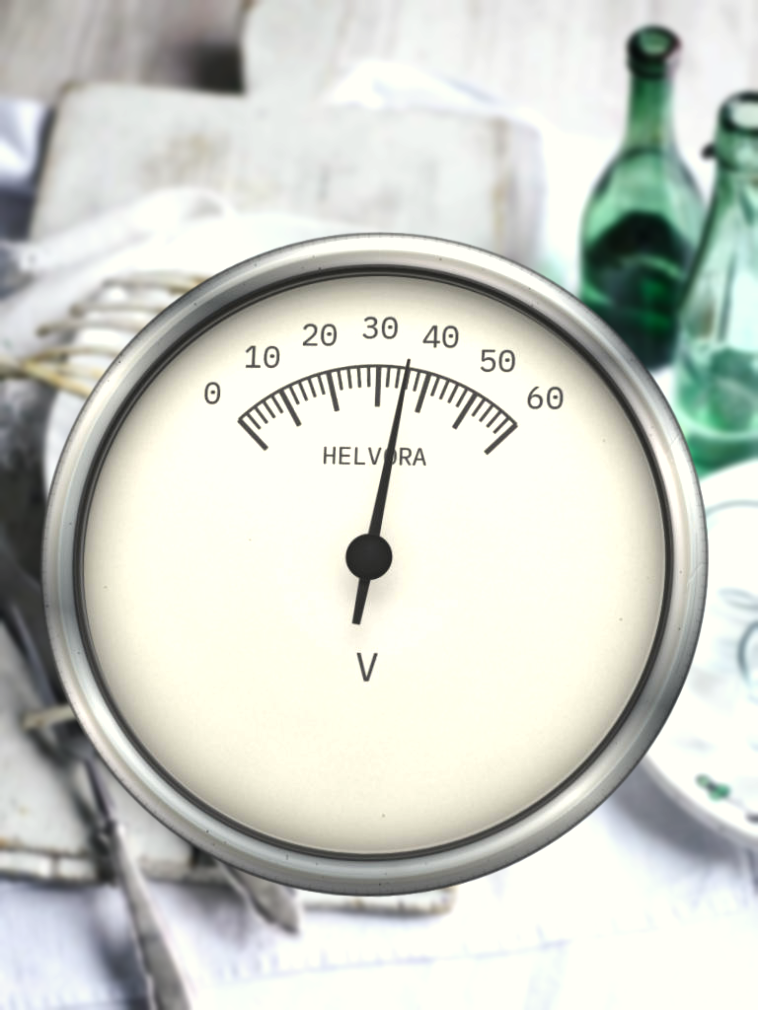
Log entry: 36 V
